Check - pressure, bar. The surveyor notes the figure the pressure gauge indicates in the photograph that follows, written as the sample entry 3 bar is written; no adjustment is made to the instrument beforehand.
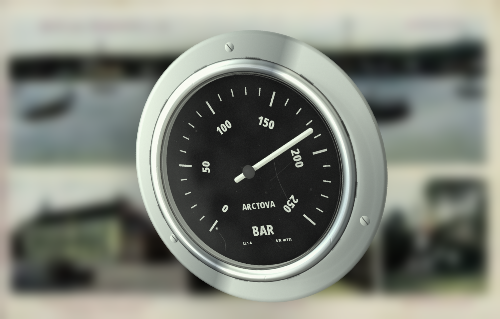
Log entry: 185 bar
